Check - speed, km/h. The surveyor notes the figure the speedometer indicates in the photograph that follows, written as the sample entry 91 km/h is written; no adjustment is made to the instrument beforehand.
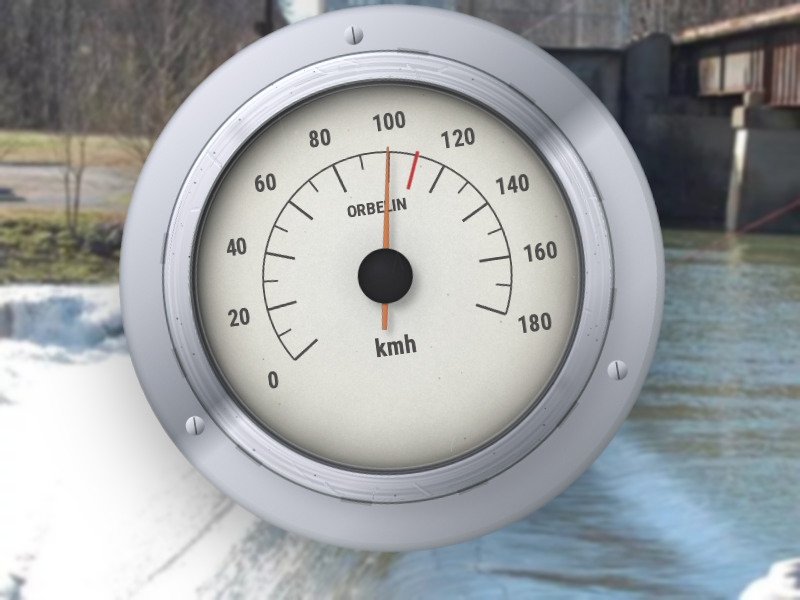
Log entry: 100 km/h
